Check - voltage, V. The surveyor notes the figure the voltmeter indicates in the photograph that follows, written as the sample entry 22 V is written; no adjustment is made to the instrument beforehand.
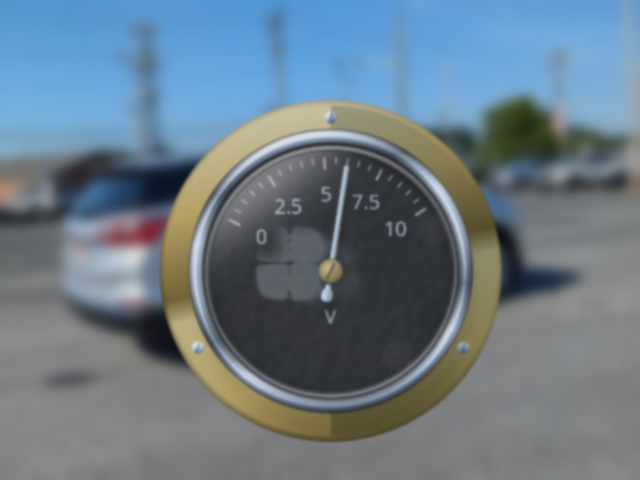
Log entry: 6 V
